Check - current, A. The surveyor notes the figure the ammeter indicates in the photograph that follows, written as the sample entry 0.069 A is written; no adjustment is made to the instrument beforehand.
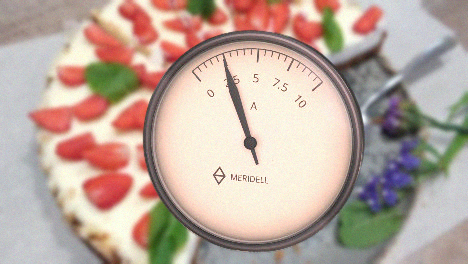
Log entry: 2.5 A
